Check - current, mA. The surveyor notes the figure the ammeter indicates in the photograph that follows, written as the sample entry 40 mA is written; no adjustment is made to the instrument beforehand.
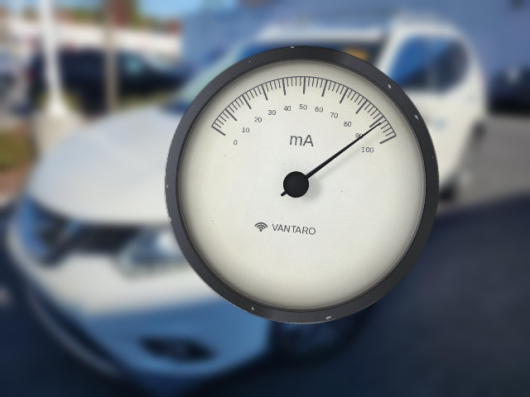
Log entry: 92 mA
